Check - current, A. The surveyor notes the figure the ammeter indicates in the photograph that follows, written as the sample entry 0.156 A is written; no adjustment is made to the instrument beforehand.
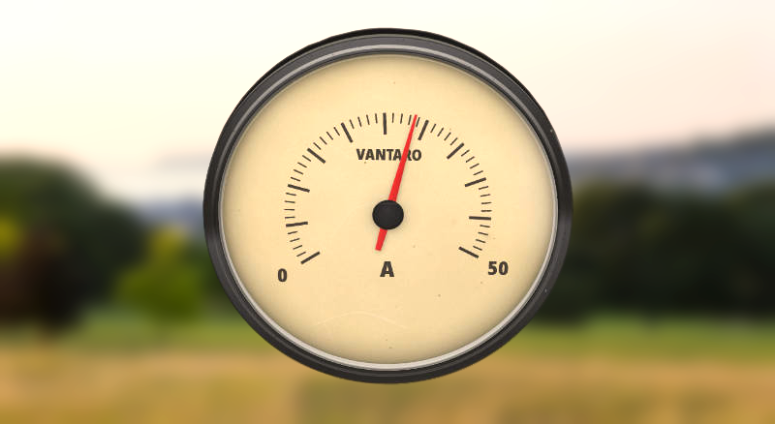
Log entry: 28.5 A
